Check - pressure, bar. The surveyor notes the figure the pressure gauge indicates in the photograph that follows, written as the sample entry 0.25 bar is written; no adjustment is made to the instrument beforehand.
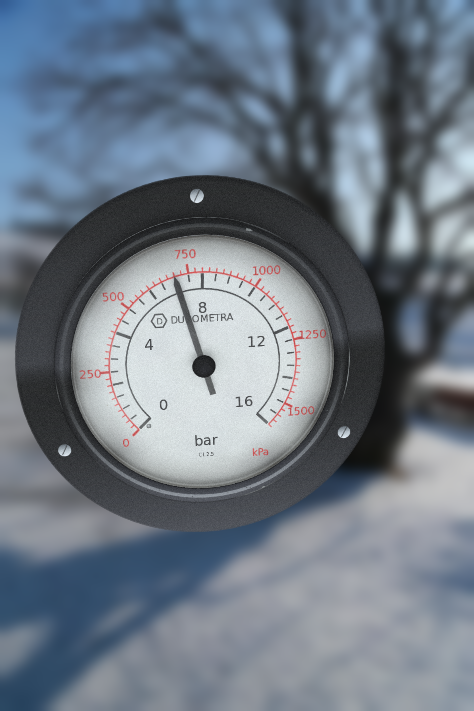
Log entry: 7 bar
